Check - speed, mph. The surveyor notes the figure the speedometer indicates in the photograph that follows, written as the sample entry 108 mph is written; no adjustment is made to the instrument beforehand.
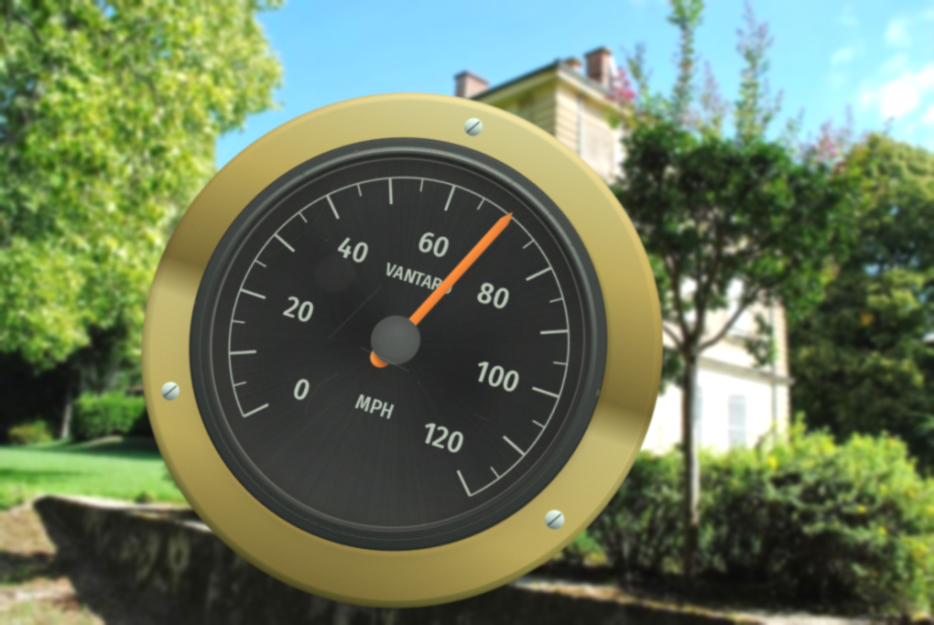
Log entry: 70 mph
